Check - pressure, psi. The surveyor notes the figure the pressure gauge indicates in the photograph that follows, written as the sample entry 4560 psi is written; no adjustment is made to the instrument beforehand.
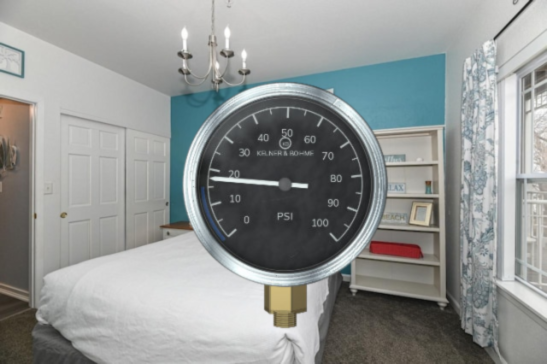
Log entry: 17.5 psi
